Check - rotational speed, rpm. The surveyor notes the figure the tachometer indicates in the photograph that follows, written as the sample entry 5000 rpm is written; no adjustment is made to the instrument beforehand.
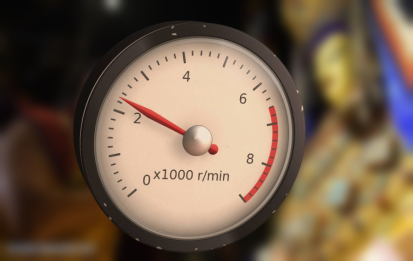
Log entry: 2300 rpm
